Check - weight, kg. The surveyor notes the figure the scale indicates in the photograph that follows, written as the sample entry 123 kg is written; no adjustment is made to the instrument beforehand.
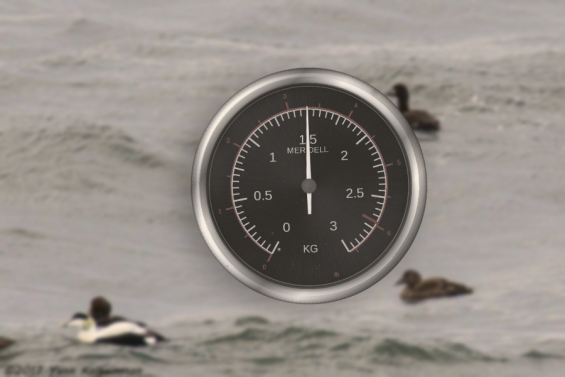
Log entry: 1.5 kg
